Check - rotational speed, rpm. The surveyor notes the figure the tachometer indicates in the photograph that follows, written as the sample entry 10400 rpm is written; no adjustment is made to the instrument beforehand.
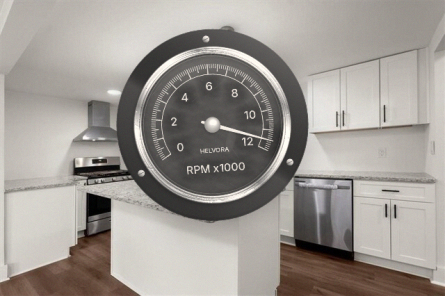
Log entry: 11500 rpm
